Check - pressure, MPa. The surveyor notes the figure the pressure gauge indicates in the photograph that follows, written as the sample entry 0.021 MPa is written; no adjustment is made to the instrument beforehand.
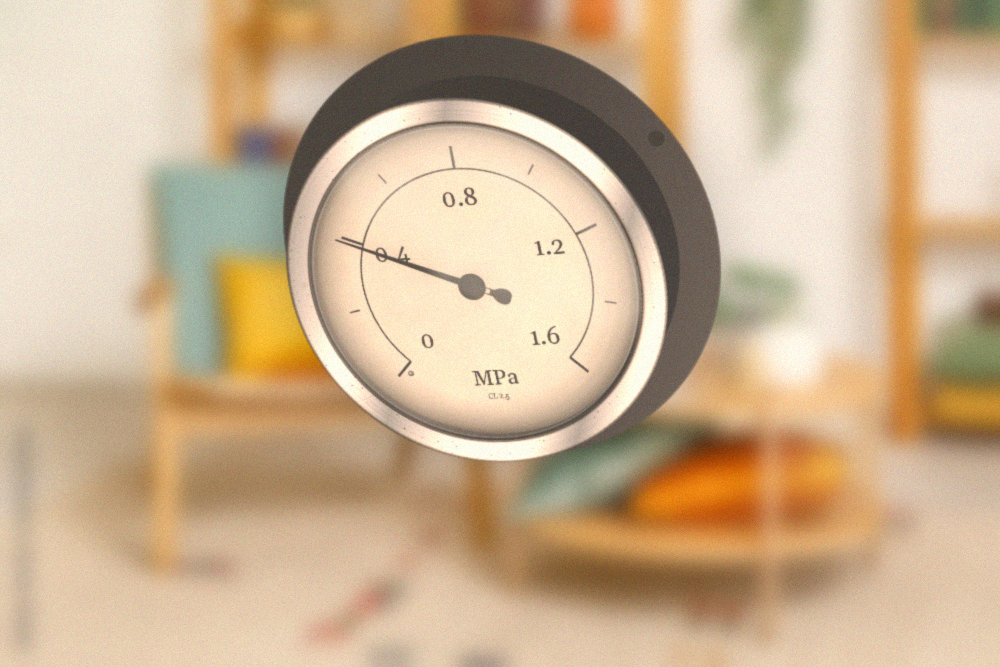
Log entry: 0.4 MPa
